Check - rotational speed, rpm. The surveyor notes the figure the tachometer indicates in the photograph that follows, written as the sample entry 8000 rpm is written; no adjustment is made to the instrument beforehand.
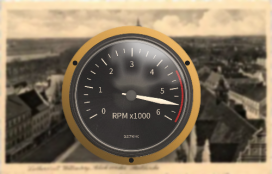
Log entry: 5500 rpm
